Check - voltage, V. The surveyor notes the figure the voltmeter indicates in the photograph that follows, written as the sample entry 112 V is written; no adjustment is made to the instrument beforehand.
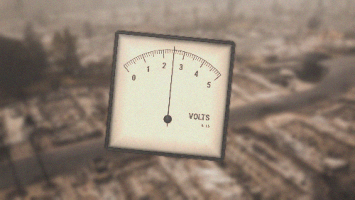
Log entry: 2.5 V
